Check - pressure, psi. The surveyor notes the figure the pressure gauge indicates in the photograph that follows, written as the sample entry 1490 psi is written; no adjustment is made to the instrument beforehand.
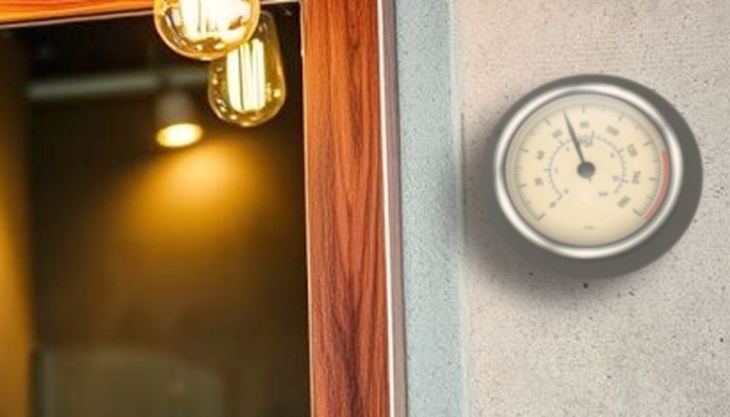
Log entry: 70 psi
